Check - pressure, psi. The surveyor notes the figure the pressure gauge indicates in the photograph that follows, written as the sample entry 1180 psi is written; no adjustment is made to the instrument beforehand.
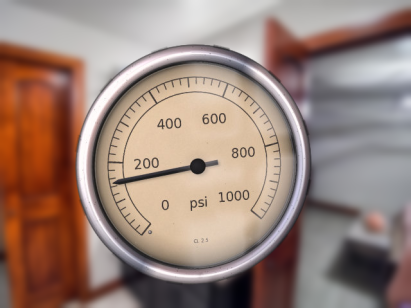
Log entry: 150 psi
